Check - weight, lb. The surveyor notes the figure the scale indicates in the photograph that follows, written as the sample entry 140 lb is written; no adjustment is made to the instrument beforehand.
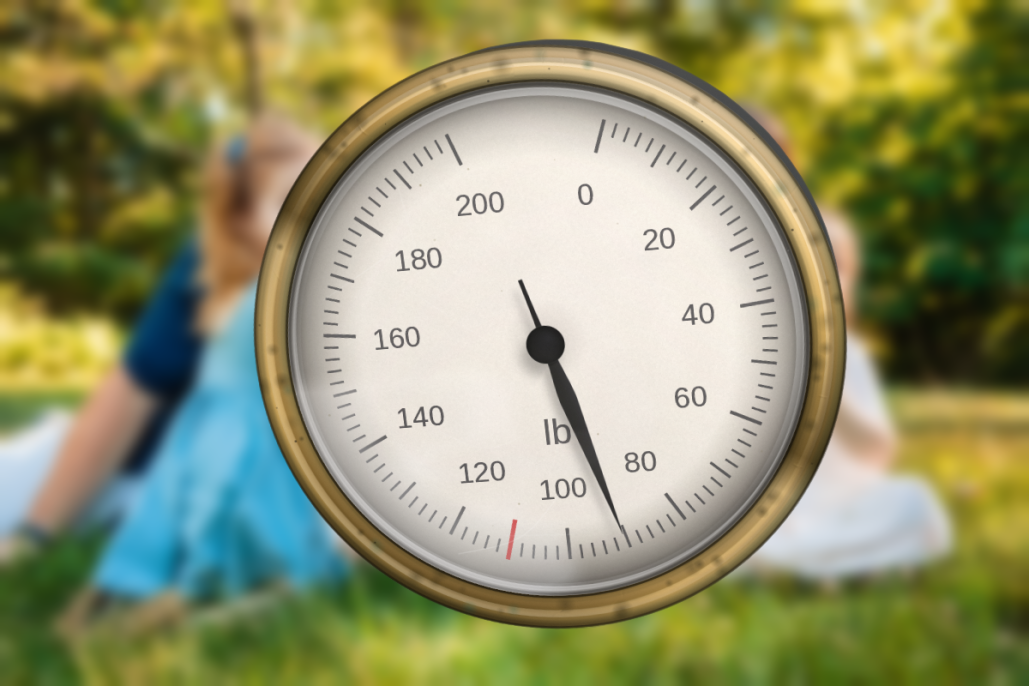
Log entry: 90 lb
